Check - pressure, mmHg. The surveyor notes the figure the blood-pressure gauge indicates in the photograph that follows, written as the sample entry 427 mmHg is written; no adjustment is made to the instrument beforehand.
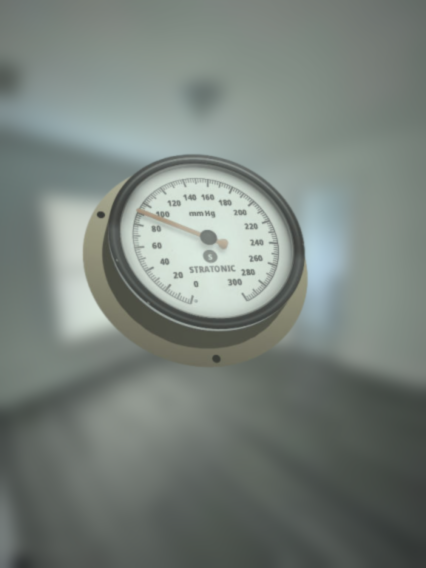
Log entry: 90 mmHg
